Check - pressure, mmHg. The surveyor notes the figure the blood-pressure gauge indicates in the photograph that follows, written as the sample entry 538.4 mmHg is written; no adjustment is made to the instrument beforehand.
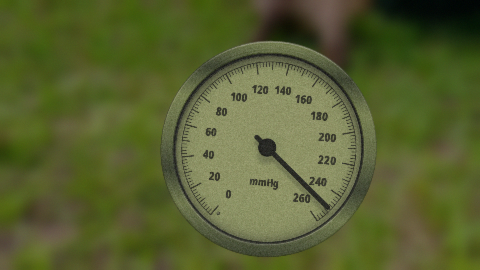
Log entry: 250 mmHg
